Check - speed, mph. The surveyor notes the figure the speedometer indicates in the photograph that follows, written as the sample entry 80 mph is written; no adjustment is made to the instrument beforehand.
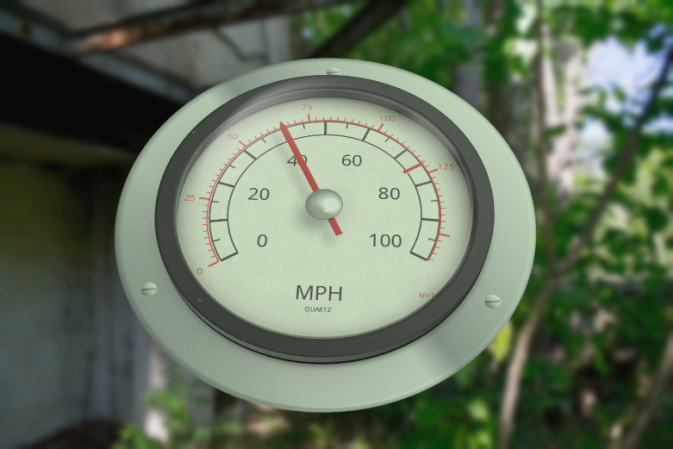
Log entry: 40 mph
